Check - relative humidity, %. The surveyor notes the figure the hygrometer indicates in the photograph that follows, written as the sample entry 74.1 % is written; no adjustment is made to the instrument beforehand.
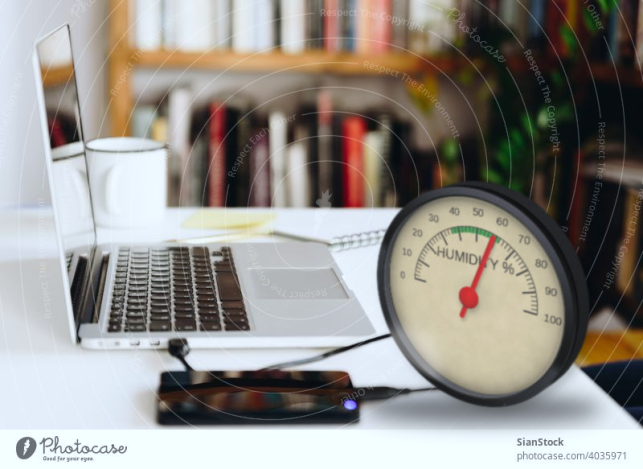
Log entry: 60 %
